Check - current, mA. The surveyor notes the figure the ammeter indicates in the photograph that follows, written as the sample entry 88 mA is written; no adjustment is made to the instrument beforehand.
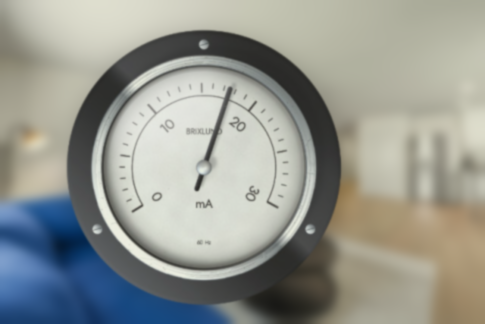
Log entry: 17.5 mA
